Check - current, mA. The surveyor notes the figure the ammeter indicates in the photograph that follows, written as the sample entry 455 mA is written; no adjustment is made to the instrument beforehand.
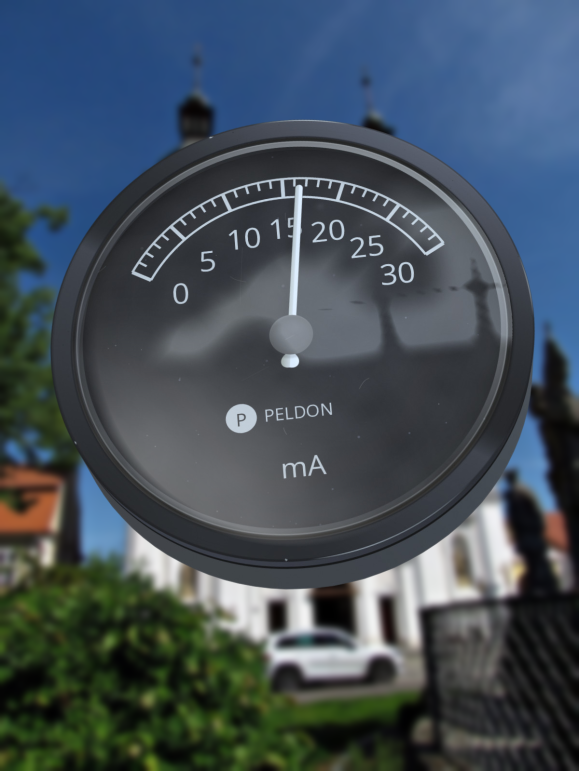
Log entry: 16.5 mA
